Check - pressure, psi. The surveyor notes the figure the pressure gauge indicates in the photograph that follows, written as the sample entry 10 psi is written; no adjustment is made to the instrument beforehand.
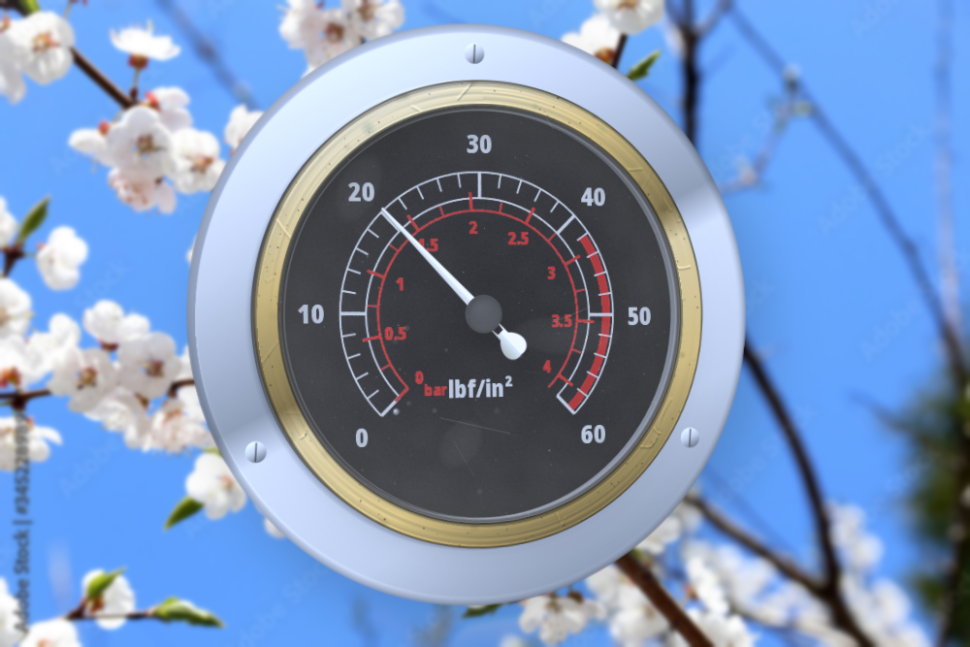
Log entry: 20 psi
